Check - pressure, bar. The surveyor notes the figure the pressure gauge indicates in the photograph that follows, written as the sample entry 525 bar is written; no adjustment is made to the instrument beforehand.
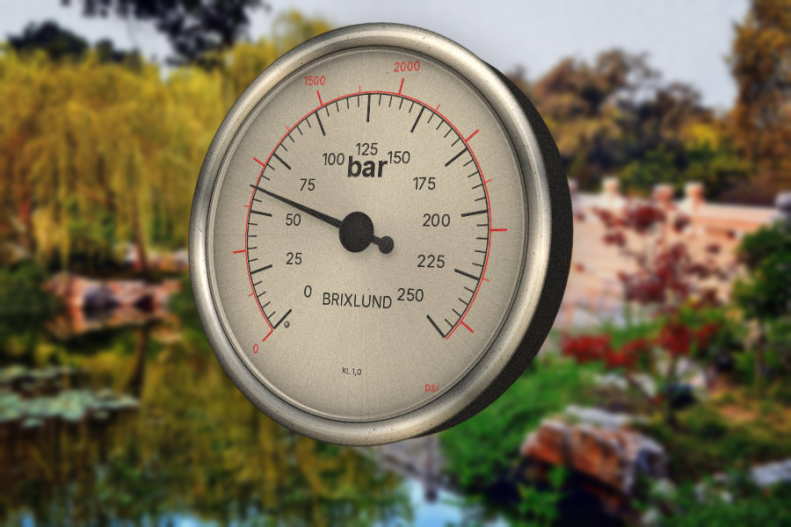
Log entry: 60 bar
